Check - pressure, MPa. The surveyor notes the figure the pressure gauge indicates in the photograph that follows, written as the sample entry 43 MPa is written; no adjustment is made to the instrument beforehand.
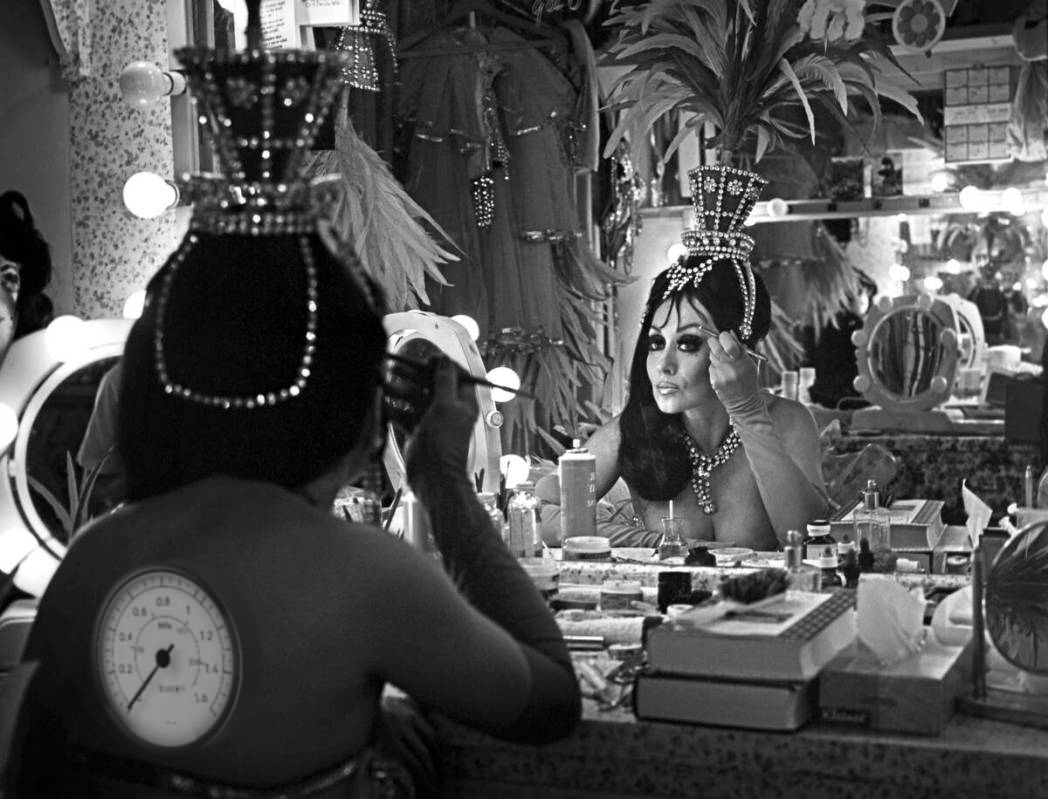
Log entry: 0 MPa
